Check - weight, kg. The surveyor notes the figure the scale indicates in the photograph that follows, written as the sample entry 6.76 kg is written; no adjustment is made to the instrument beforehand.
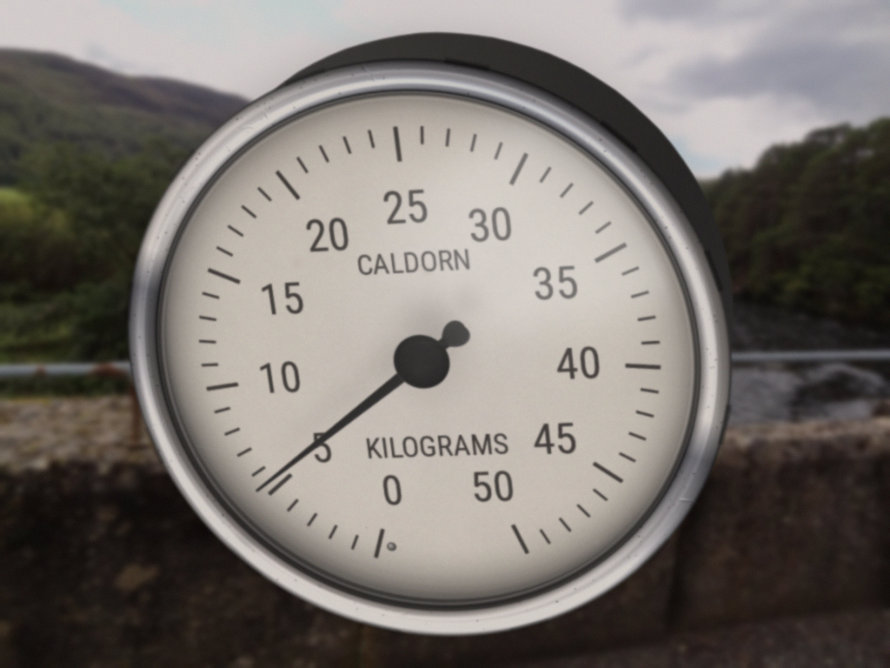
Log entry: 5.5 kg
